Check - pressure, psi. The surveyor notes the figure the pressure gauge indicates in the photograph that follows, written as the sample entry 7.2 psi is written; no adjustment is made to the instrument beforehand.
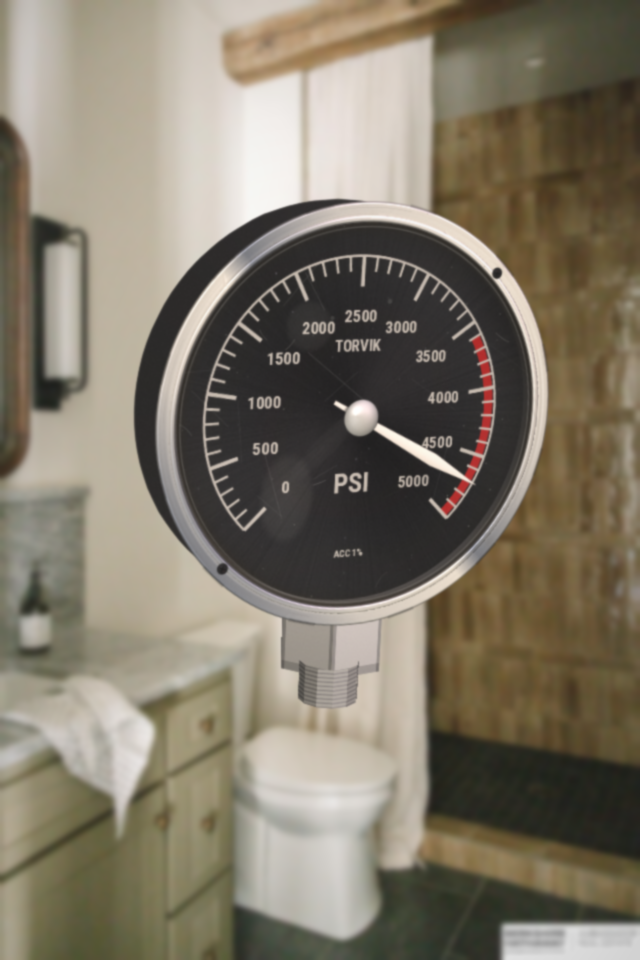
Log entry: 4700 psi
